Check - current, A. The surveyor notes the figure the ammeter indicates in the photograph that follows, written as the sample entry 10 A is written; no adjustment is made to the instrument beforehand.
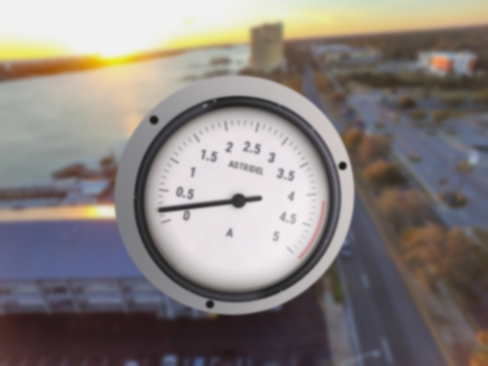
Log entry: 0.2 A
